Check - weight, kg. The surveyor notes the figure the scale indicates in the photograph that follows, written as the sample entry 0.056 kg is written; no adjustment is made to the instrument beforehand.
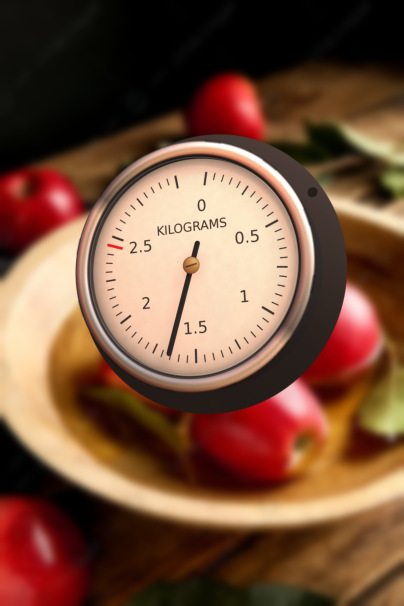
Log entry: 1.65 kg
